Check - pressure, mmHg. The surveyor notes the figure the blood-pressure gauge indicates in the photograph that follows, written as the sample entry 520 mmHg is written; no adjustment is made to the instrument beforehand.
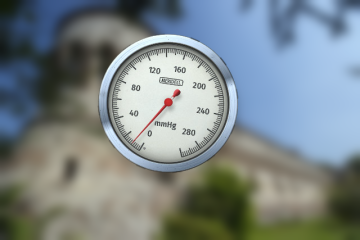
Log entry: 10 mmHg
